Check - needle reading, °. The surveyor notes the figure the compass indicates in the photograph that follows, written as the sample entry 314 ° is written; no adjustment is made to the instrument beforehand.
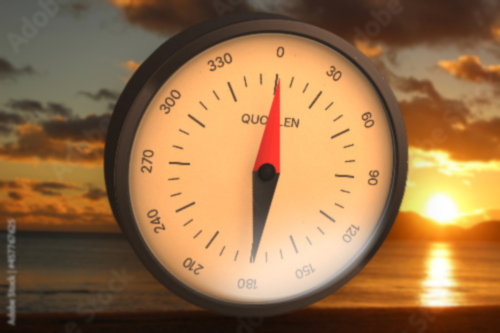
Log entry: 0 °
